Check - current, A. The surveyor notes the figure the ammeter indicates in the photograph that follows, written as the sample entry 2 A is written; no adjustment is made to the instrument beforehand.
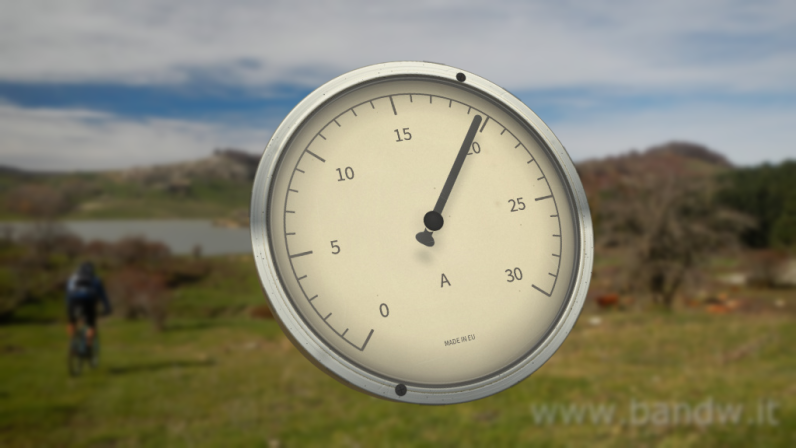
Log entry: 19.5 A
